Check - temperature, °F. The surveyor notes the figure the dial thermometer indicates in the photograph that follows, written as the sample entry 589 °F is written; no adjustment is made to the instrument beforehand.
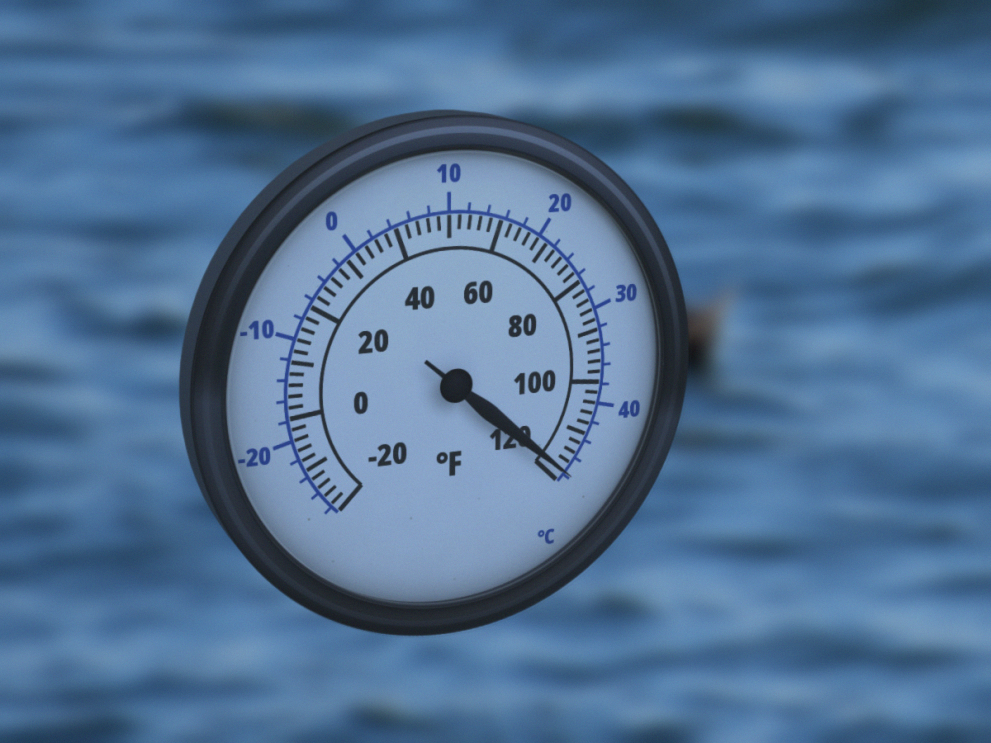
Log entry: 118 °F
